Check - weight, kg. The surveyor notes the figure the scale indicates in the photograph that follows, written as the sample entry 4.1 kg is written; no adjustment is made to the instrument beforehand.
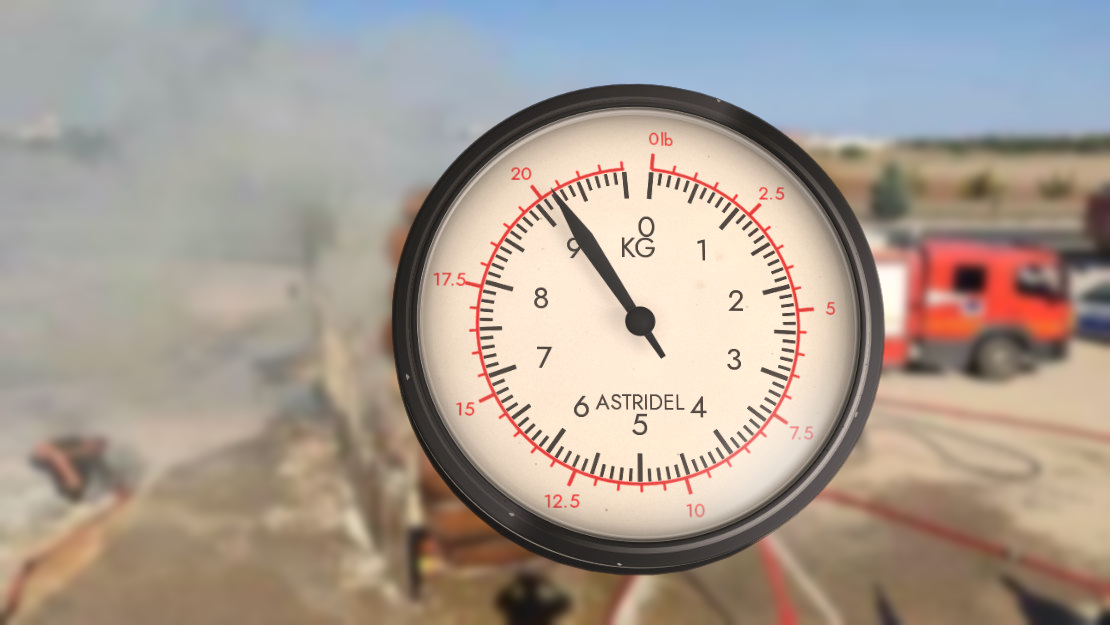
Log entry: 9.2 kg
